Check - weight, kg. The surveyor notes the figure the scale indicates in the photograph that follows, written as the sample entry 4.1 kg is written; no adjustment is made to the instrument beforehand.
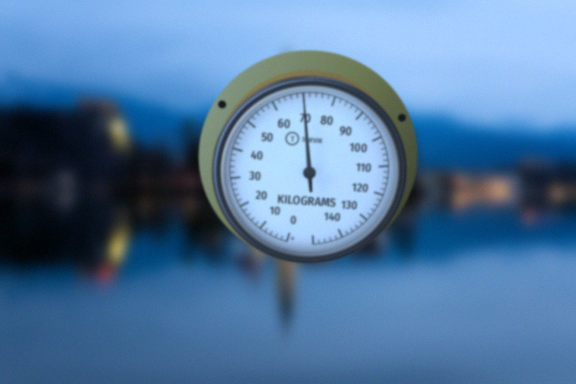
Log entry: 70 kg
